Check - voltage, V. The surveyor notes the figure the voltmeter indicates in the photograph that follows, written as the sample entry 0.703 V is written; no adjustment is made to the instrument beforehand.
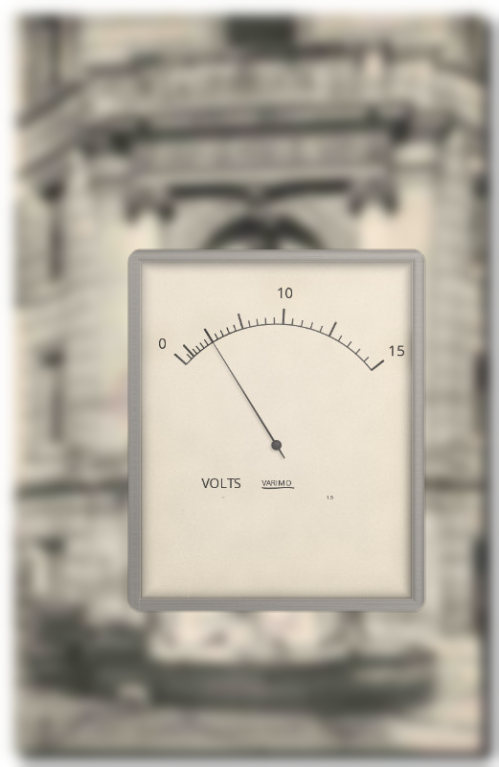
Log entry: 5 V
